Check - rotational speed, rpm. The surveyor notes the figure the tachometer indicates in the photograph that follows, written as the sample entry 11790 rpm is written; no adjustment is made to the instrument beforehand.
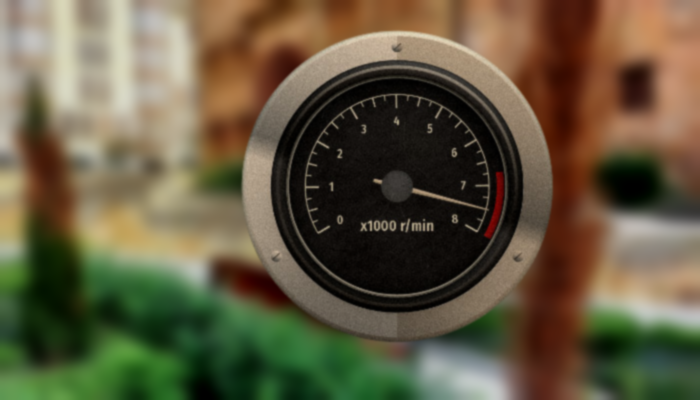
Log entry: 7500 rpm
